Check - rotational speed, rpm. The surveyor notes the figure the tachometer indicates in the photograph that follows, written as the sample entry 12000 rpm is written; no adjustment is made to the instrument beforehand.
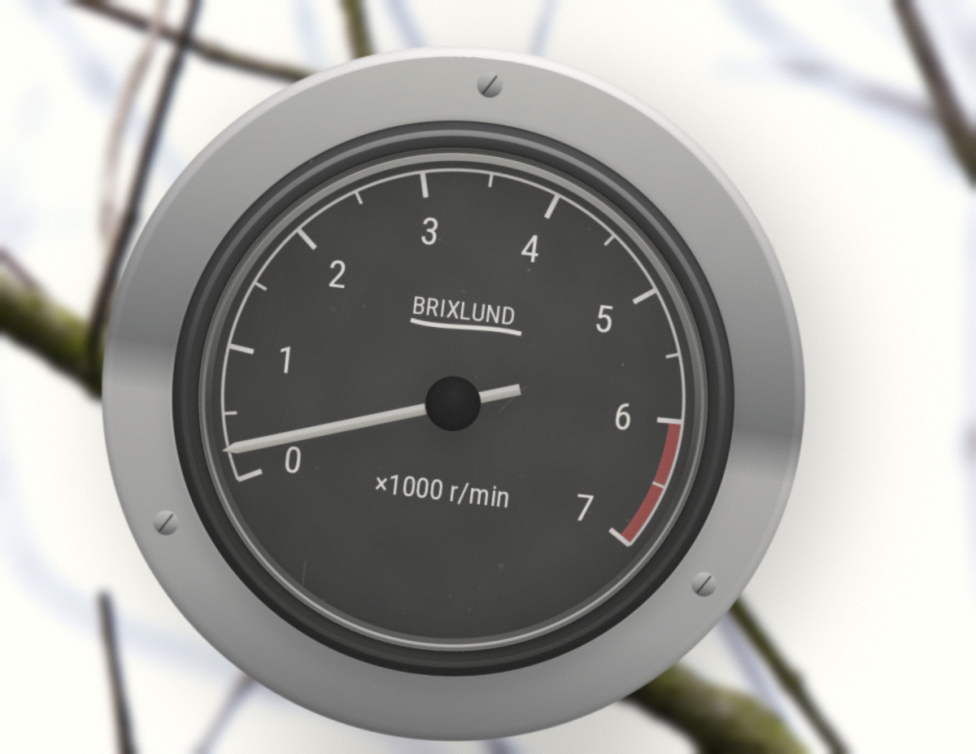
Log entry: 250 rpm
